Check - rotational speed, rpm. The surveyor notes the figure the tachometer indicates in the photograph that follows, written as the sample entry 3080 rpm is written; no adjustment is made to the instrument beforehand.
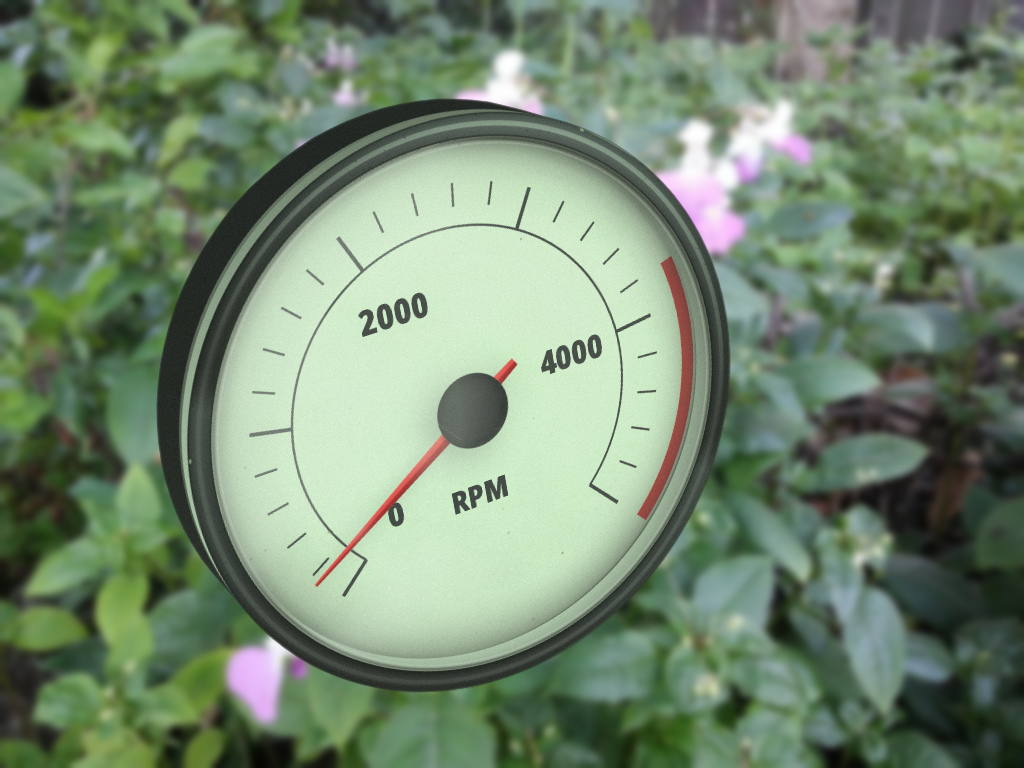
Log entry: 200 rpm
